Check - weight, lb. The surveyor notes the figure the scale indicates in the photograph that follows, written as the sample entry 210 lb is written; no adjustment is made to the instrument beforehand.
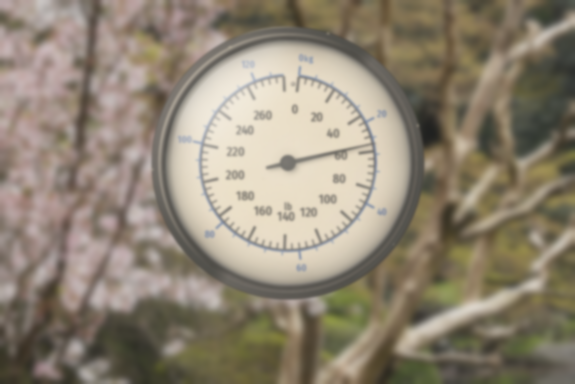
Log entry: 56 lb
